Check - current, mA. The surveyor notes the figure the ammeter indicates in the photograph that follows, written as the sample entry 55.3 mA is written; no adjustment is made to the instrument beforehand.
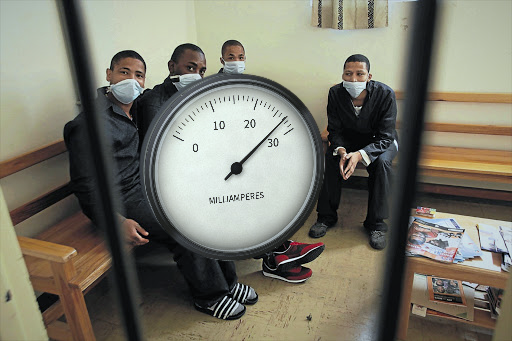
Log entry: 27 mA
